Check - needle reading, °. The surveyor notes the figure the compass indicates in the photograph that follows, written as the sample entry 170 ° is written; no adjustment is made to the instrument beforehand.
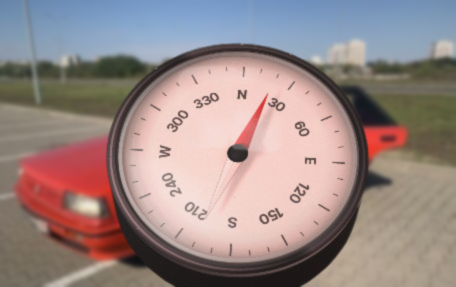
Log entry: 20 °
